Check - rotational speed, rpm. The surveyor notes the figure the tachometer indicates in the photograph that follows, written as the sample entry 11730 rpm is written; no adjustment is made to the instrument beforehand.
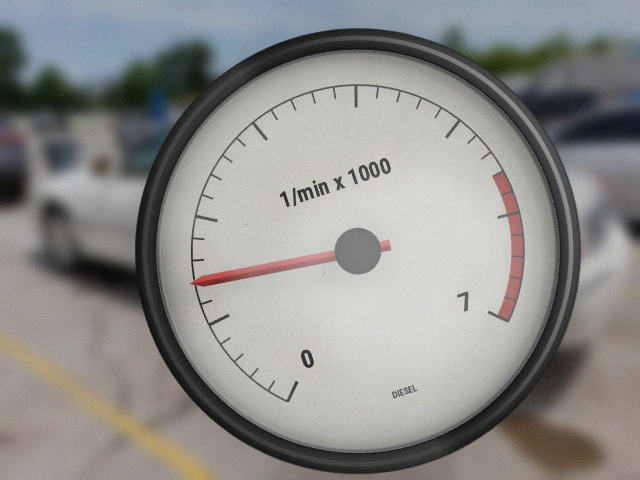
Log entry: 1400 rpm
